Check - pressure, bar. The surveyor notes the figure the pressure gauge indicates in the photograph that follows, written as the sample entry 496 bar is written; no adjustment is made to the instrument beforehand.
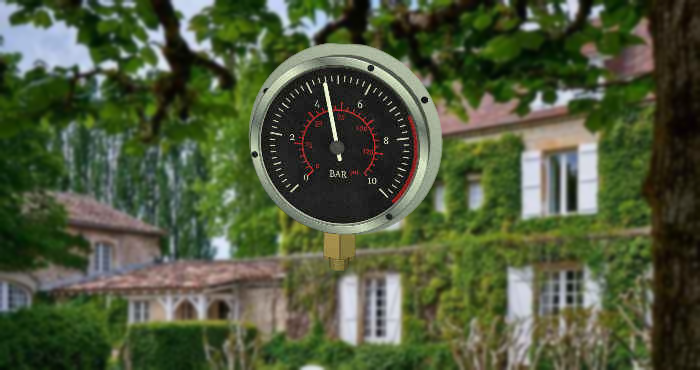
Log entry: 4.6 bar
